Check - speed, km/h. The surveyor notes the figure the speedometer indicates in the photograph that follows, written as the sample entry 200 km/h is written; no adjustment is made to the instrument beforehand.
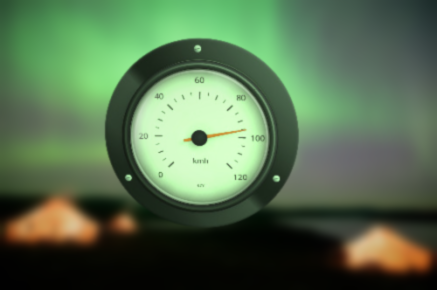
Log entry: 95 km/h
